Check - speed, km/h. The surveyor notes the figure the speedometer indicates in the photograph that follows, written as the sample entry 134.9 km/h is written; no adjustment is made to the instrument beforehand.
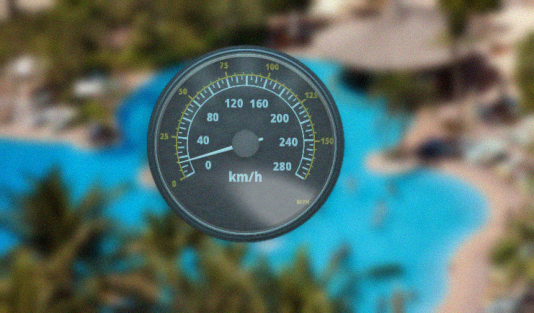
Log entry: 15 km/h
